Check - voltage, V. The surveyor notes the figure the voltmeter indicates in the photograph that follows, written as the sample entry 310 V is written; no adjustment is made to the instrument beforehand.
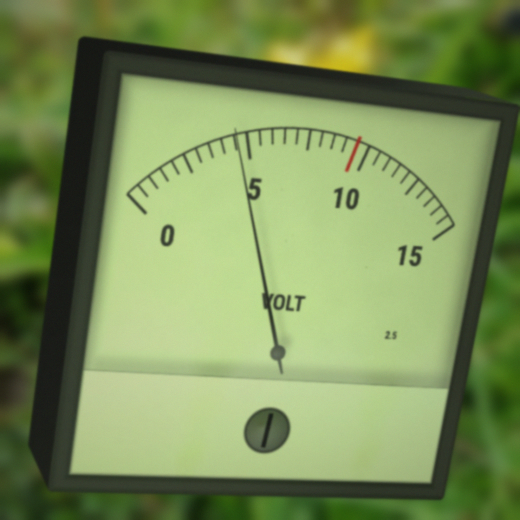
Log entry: 4.5 V
